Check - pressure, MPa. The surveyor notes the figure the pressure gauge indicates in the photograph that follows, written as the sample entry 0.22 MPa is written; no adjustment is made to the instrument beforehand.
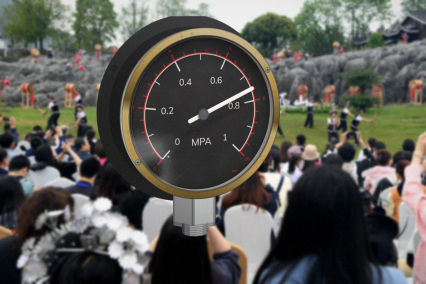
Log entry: 0.75 MPa
